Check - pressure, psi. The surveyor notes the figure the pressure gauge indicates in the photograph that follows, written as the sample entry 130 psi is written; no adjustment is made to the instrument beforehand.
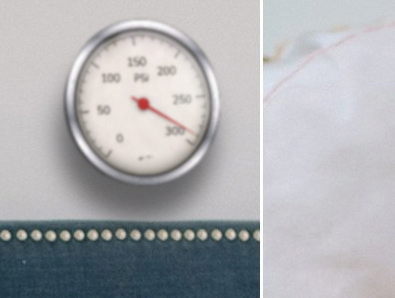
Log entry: 290 psi
